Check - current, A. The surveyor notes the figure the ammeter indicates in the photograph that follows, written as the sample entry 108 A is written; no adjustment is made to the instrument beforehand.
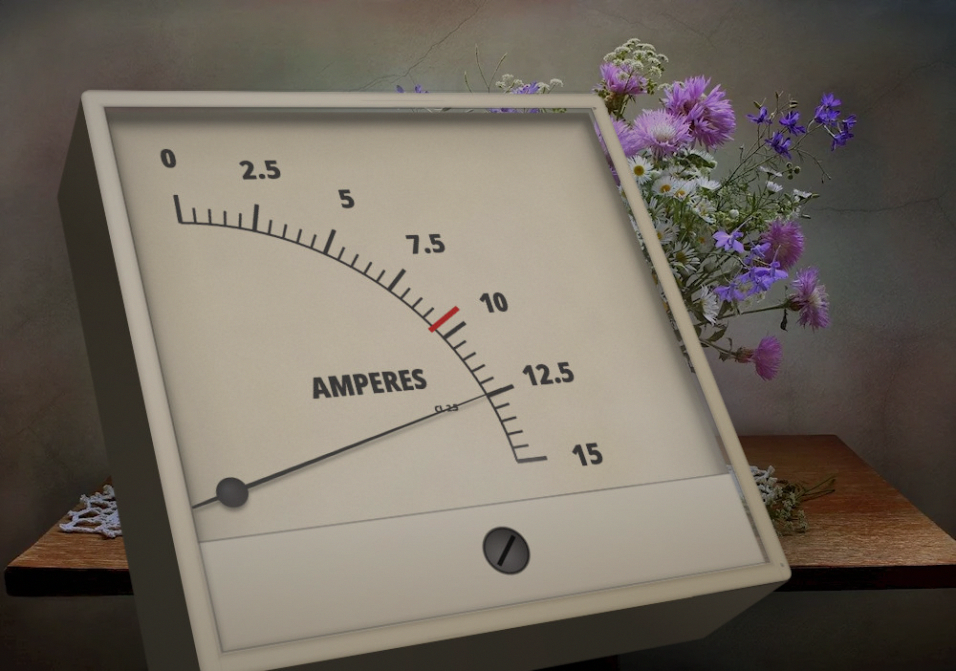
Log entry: 12.5 A
